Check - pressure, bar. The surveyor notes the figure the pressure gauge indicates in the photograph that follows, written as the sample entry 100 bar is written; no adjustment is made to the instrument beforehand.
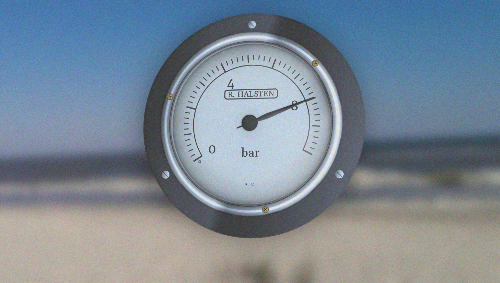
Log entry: 8 bar
